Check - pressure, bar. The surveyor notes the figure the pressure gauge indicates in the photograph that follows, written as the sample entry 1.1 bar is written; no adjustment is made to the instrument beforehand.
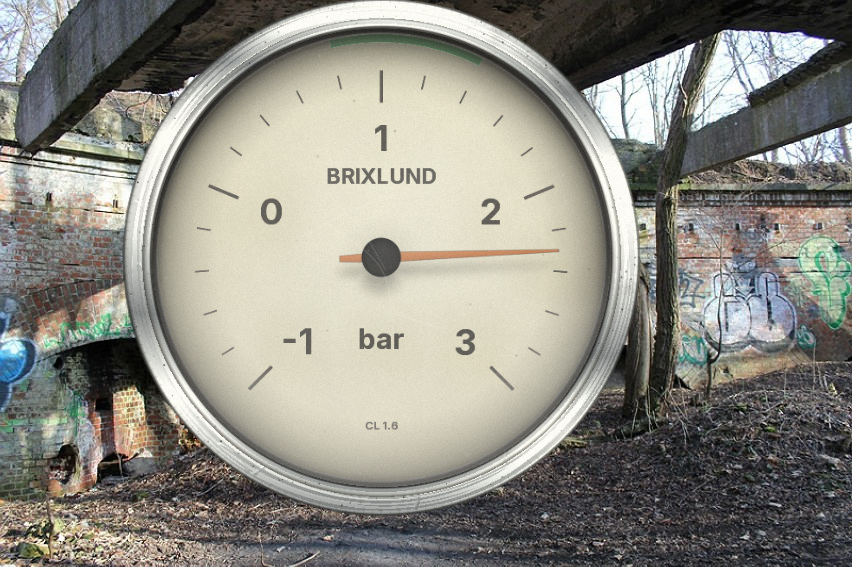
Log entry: 2.3 bar
